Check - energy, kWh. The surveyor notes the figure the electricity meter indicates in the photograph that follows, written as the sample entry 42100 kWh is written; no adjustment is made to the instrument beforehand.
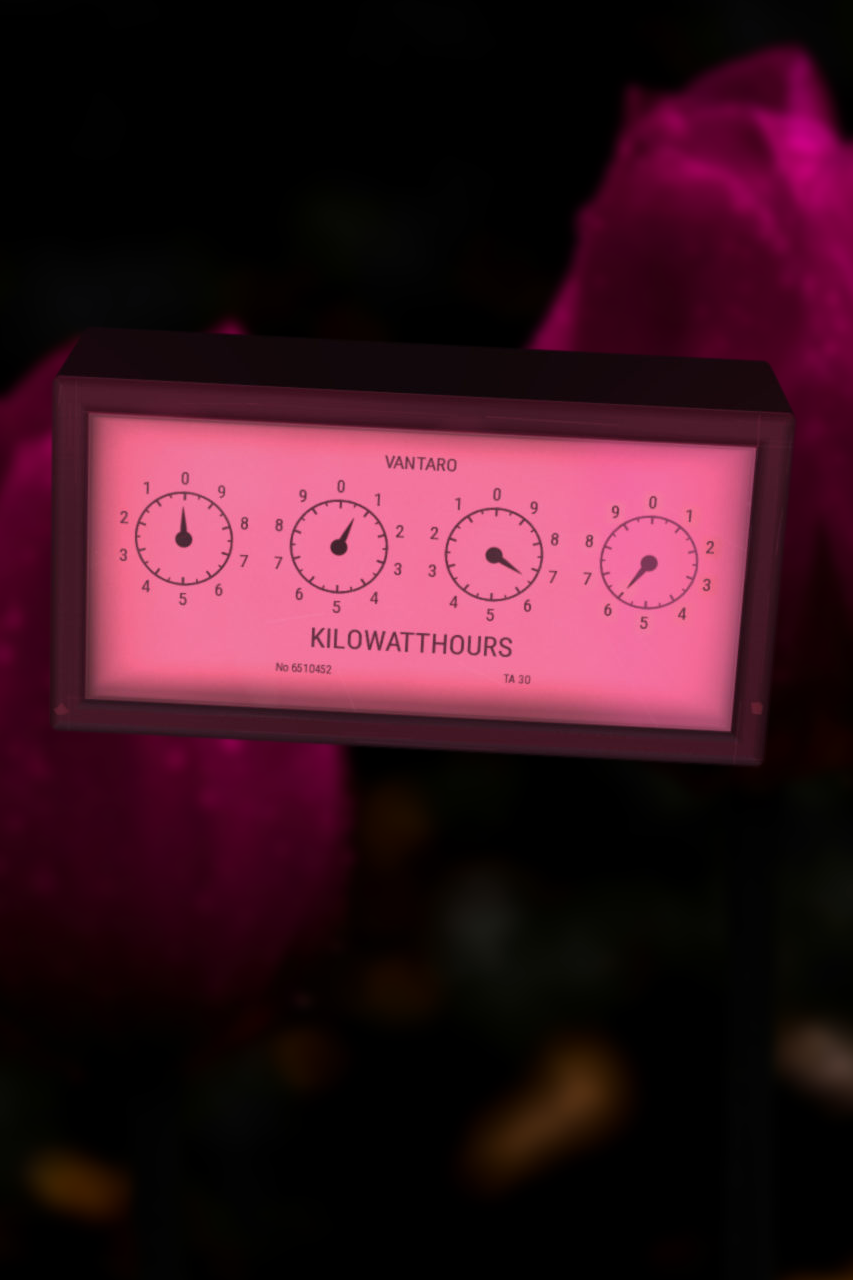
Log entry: 66 kWh
